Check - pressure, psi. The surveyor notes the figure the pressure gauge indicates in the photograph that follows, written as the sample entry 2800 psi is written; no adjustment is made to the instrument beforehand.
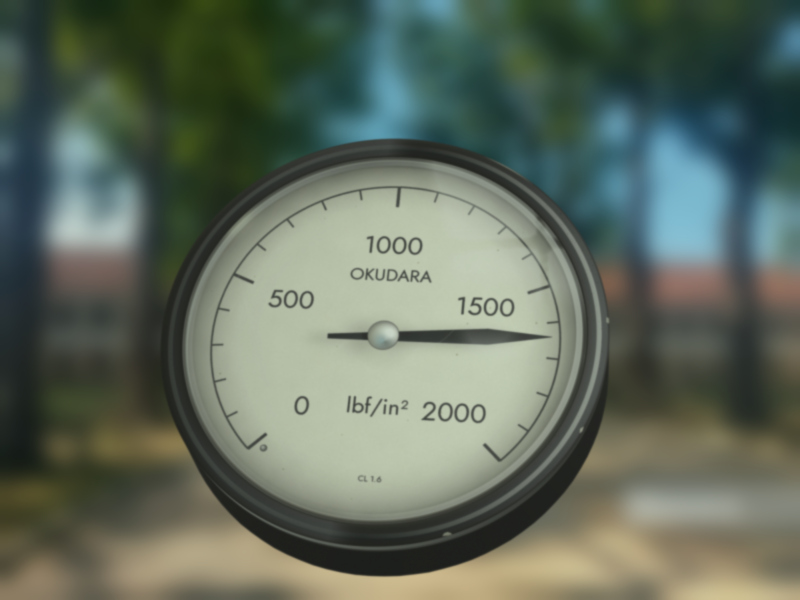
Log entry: 1650 psi
